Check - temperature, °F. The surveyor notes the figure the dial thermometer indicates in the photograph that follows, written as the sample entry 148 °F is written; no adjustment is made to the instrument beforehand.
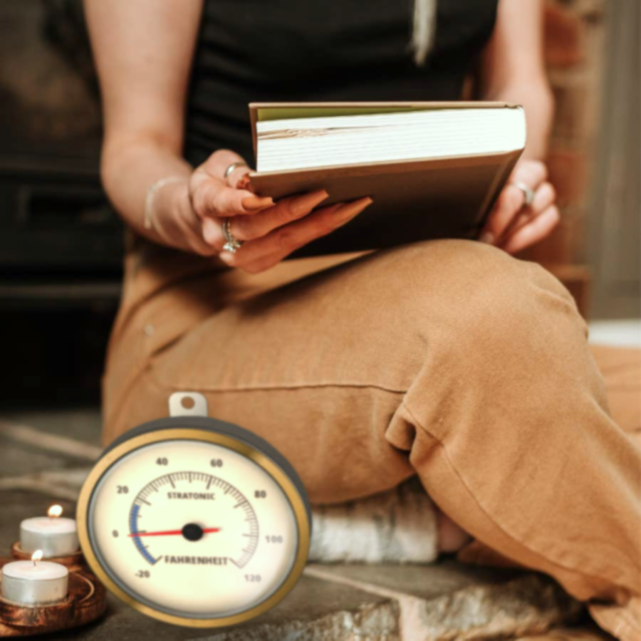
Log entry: 0 °F
